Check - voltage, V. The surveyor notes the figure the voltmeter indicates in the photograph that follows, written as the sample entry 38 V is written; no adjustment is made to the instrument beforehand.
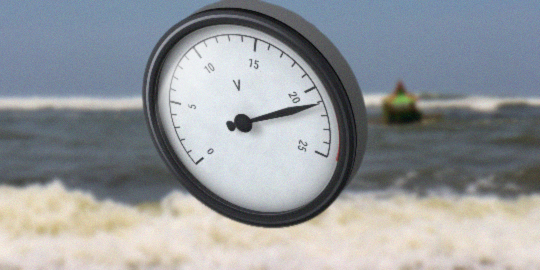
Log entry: 21 V
